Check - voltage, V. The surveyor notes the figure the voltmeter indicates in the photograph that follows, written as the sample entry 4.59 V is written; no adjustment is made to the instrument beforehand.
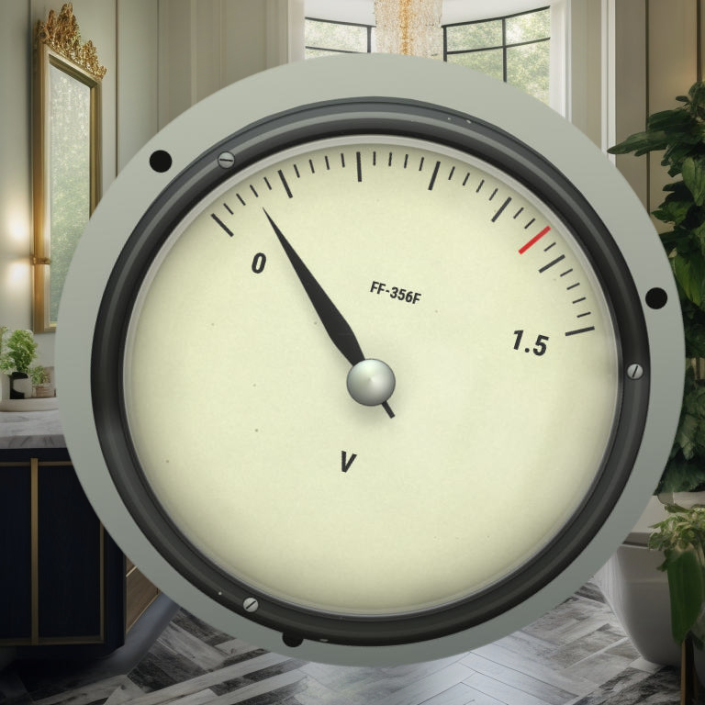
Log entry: 0.15 V
